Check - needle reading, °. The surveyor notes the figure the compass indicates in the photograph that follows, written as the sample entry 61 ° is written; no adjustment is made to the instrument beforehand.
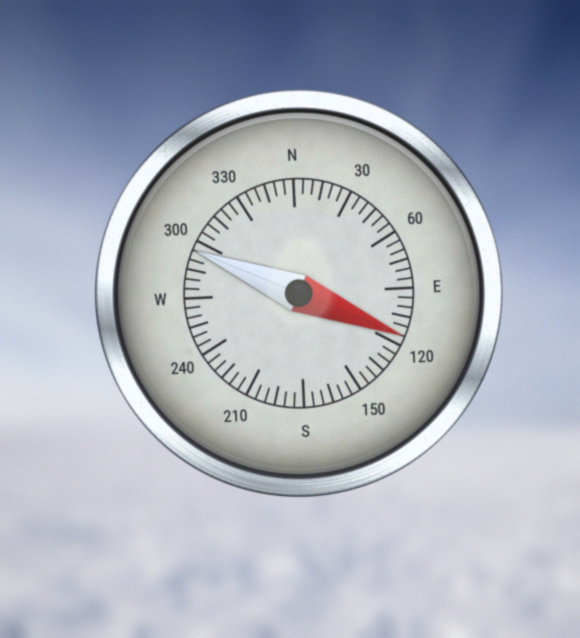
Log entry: 115 °
